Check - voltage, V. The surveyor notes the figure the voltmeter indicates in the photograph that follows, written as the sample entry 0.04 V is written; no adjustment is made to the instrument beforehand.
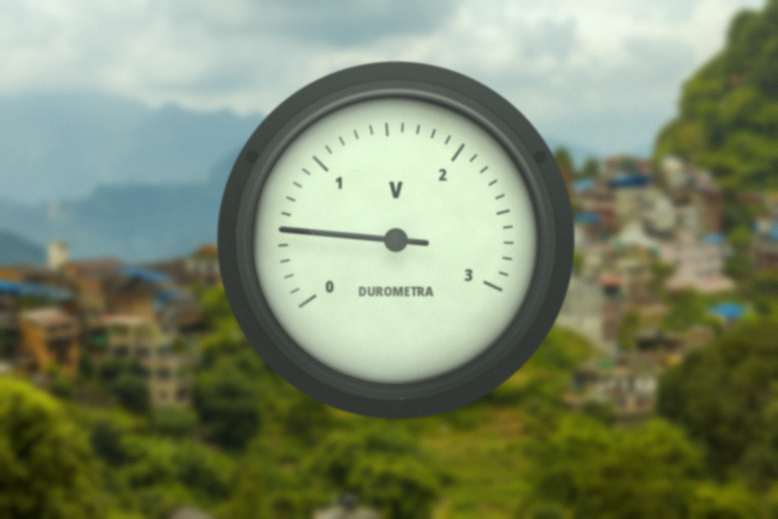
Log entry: 0.5 V
